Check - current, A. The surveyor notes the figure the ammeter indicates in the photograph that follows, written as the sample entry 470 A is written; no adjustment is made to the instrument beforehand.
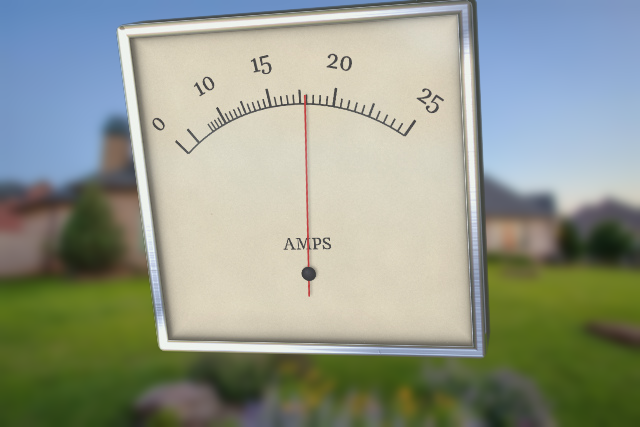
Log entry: 18 A
